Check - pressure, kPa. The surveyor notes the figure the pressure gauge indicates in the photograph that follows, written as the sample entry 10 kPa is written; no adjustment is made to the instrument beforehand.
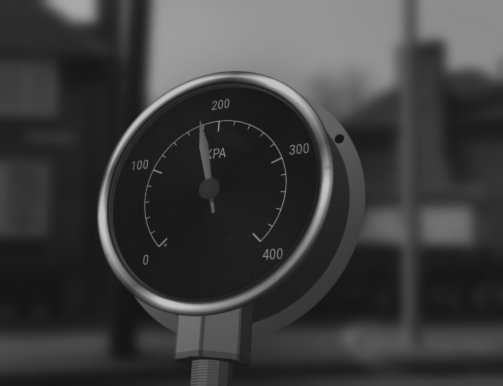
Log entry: 180 kPa
